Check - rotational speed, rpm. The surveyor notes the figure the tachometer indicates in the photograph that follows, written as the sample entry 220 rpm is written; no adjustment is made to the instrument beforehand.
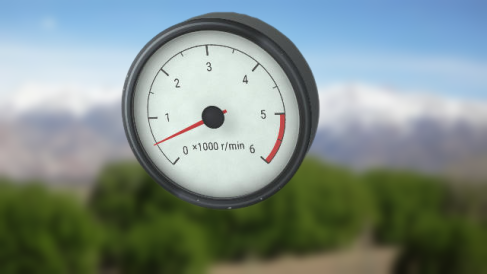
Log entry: 500 rpm
